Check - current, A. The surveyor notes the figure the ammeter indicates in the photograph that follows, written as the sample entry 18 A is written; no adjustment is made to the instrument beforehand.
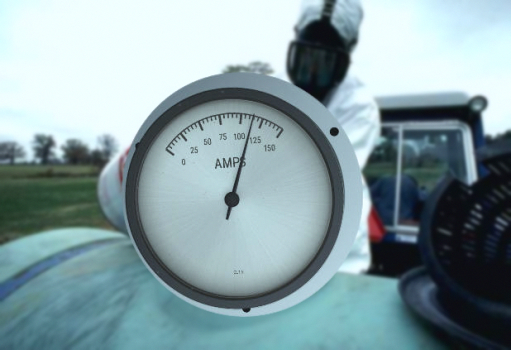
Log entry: 115 A
